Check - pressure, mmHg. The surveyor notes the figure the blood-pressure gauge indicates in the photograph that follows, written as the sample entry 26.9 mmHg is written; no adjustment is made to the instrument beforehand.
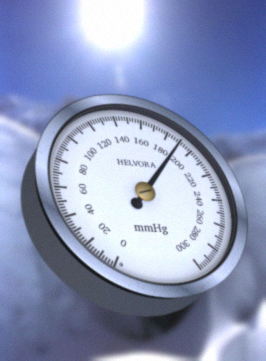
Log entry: 190 mmHg
